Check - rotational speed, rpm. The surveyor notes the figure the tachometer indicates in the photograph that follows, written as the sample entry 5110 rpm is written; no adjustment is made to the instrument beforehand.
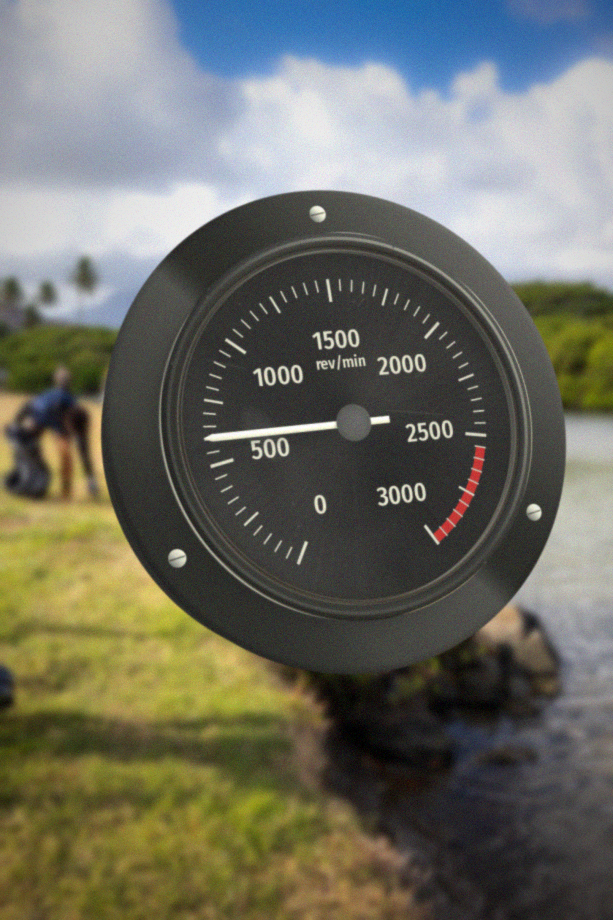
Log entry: 600 rpm
